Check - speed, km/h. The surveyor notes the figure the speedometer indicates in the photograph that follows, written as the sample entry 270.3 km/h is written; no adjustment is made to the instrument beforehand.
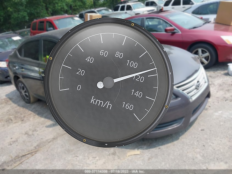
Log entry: 115 km/h
